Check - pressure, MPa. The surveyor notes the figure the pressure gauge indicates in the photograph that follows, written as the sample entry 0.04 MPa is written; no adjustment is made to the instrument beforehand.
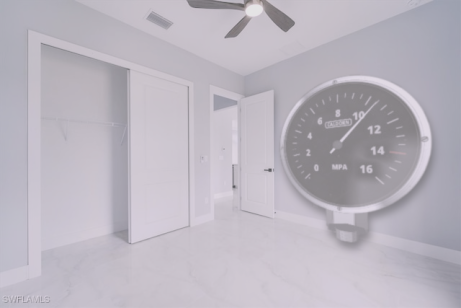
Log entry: 10.5 MPa
